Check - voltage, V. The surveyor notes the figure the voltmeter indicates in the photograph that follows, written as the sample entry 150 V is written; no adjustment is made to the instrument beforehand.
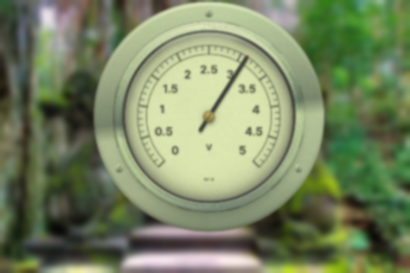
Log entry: 3.1 V
